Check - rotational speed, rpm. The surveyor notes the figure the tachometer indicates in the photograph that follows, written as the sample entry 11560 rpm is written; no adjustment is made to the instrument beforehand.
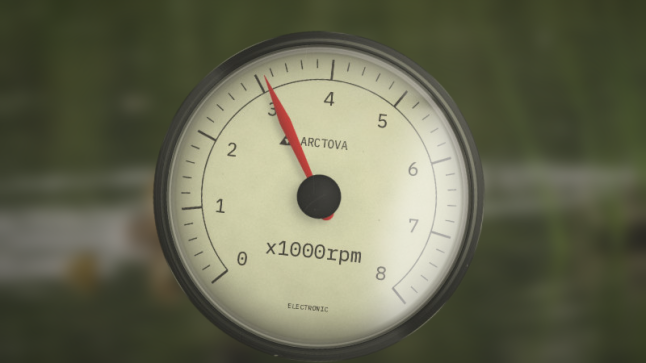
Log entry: 3100 rpm
